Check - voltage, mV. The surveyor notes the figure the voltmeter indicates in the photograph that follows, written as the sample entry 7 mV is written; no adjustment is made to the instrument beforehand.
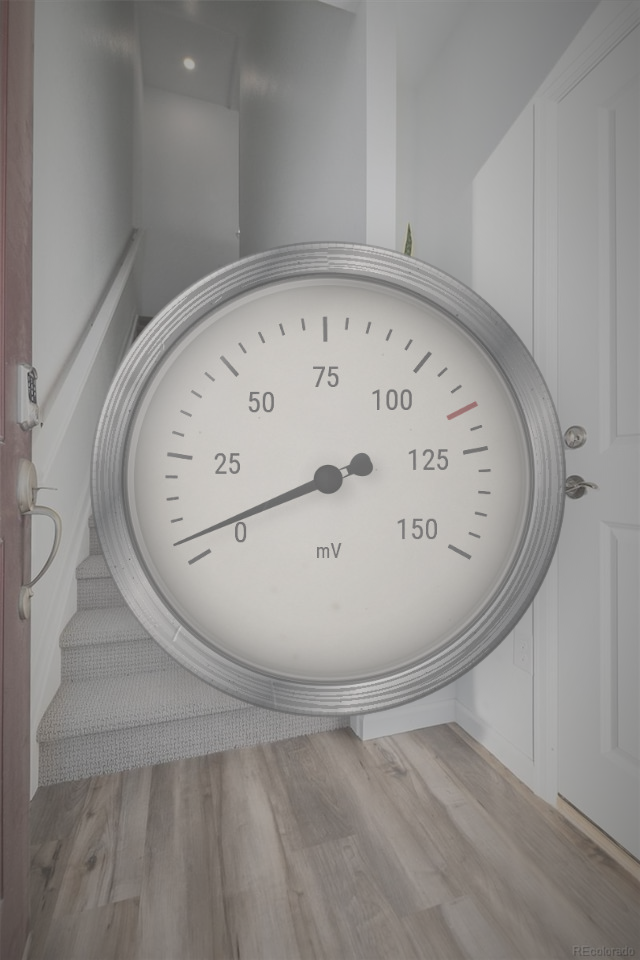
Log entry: 5 mV
